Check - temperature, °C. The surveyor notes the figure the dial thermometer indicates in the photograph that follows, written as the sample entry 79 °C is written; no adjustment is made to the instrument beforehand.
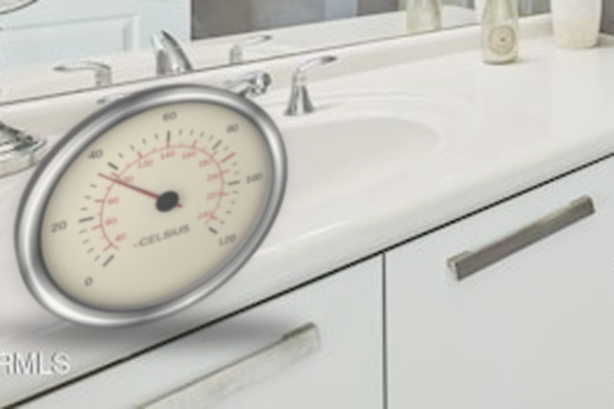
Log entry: 36 °C
